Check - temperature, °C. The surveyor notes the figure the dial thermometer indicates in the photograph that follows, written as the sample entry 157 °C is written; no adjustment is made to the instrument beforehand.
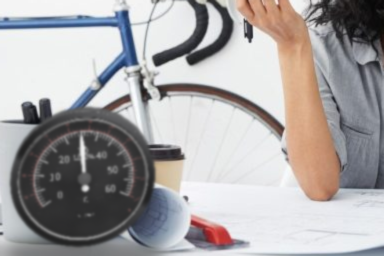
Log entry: 30 °C
